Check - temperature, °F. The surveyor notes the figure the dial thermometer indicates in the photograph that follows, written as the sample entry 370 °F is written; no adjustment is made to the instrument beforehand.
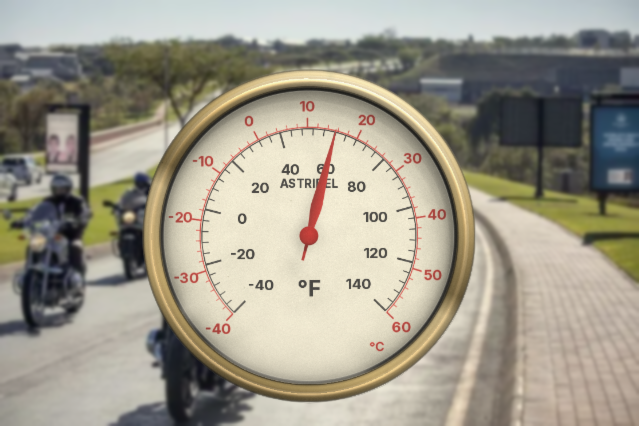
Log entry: 60 °F
